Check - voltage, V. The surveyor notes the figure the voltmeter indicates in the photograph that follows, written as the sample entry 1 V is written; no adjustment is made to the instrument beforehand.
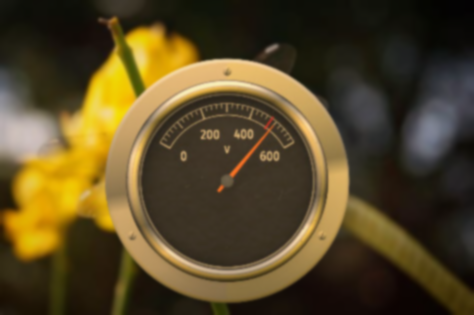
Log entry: 500 V
